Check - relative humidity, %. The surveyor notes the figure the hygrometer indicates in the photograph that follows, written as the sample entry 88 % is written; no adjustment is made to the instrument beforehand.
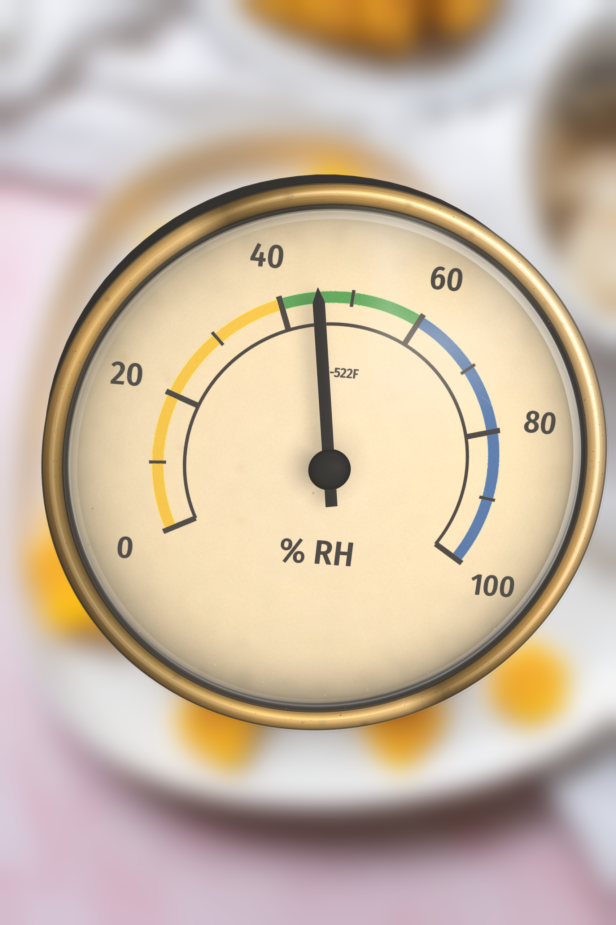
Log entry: 45 %
